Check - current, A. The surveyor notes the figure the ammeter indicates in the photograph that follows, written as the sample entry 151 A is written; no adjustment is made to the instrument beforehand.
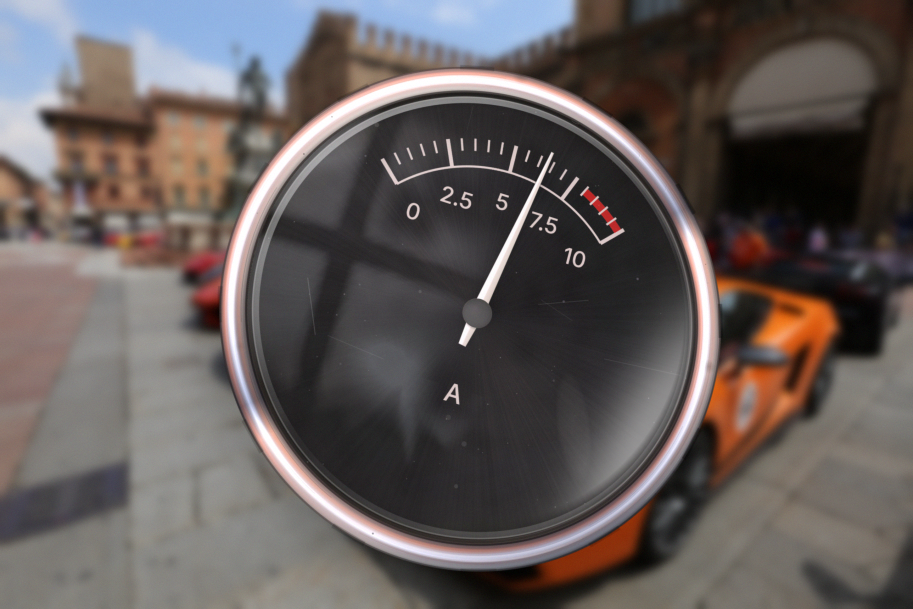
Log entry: 6.25 A
